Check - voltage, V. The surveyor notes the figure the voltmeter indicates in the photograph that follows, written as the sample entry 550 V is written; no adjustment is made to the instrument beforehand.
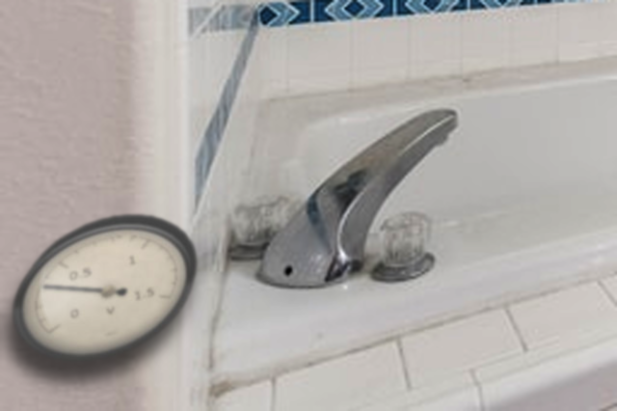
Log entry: 0.35 V
